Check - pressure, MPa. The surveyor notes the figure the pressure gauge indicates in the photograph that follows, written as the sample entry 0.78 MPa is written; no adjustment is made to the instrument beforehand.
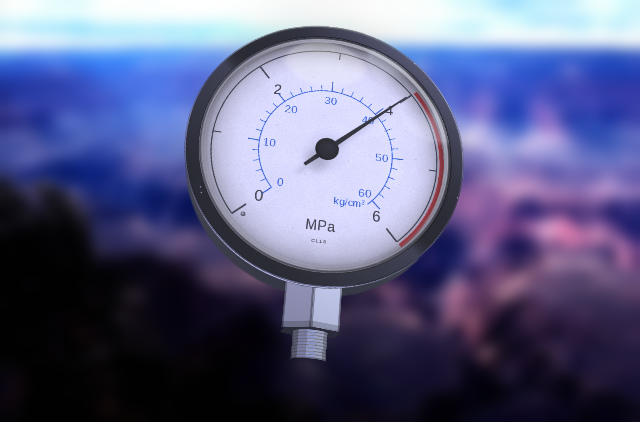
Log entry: 4 MPa
